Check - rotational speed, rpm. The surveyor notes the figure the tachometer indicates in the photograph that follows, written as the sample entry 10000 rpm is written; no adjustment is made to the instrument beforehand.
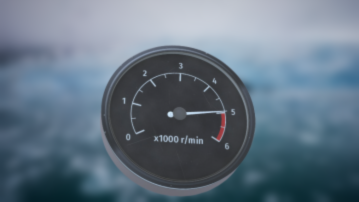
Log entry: 5000 rpm
